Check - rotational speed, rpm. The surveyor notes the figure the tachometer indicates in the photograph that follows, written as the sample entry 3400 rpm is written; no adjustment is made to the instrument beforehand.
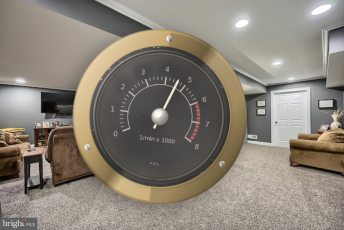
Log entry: 4600 rpm
